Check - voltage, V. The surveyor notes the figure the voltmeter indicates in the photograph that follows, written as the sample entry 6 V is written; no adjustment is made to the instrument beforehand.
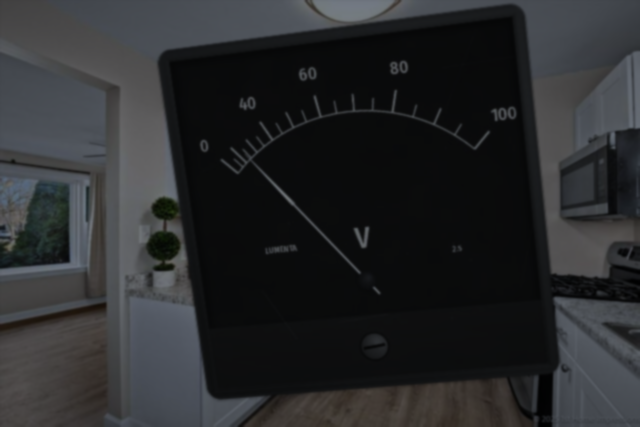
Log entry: 25 V
